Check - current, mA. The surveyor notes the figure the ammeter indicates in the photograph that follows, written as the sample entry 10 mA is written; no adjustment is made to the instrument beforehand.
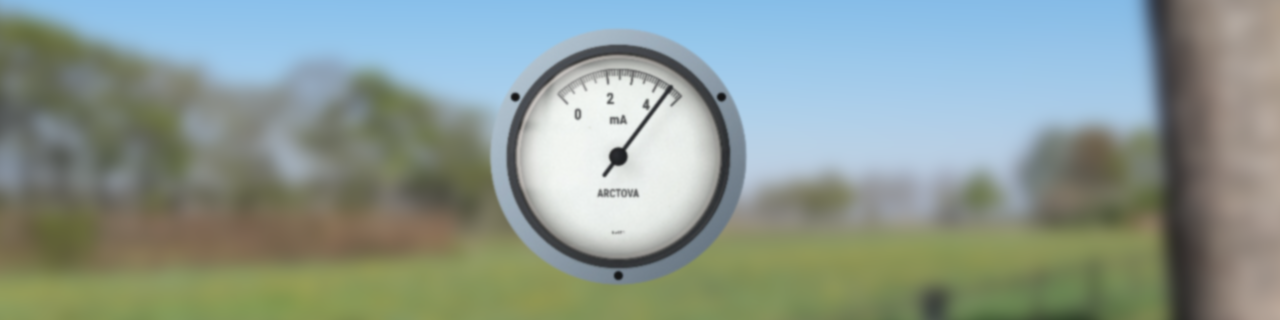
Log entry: 4.5 mA
